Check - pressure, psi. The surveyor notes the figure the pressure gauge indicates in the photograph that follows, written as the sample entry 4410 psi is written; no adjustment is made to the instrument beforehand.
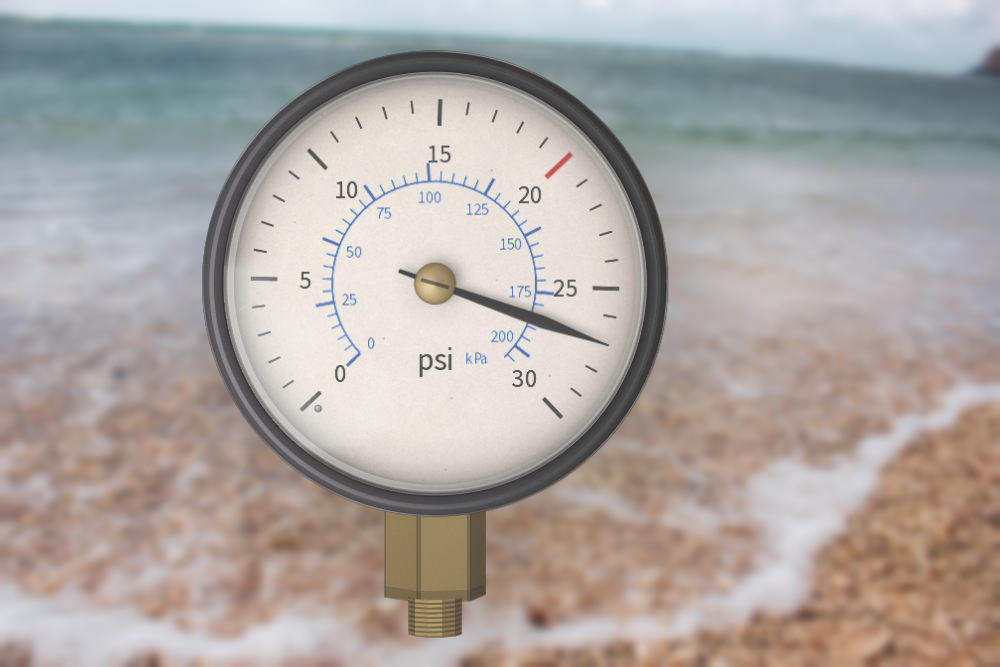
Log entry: 27 psi
